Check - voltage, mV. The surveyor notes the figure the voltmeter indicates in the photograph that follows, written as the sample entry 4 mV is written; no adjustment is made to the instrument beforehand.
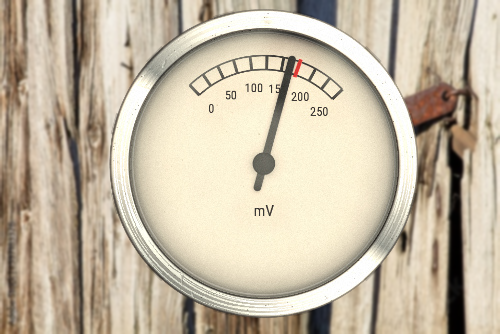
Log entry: 162.5 mV
